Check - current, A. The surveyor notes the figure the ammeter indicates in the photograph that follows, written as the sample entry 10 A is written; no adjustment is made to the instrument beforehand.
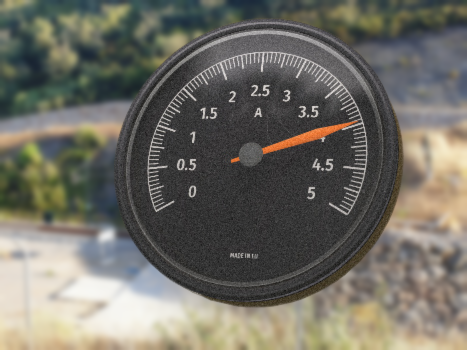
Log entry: 4 A
